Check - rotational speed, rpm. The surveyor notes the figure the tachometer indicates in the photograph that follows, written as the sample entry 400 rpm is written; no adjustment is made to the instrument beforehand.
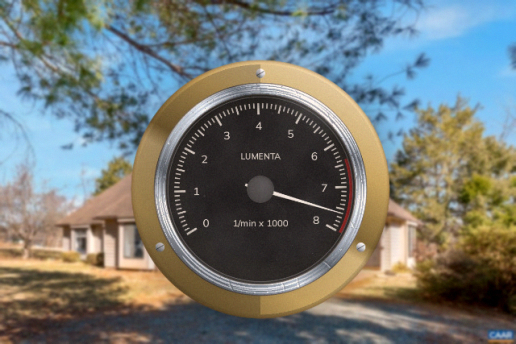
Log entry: 7600 rpm
